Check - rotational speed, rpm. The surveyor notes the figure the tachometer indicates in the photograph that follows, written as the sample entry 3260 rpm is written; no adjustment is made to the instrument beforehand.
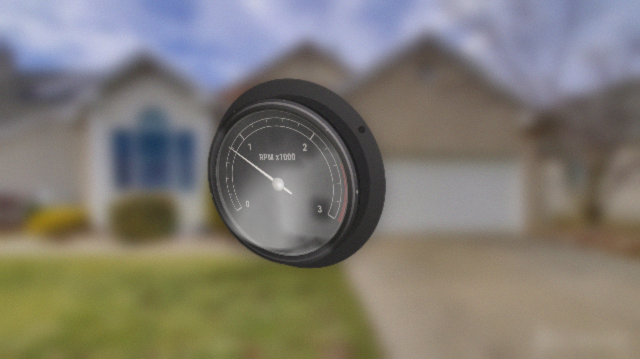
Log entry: 800 rpm
